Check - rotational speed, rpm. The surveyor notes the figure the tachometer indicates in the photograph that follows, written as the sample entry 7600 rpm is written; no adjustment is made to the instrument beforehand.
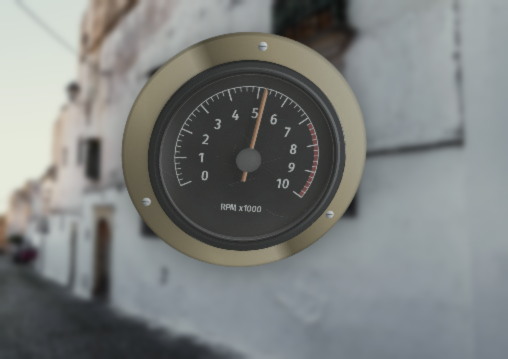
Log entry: 5200 rpm
